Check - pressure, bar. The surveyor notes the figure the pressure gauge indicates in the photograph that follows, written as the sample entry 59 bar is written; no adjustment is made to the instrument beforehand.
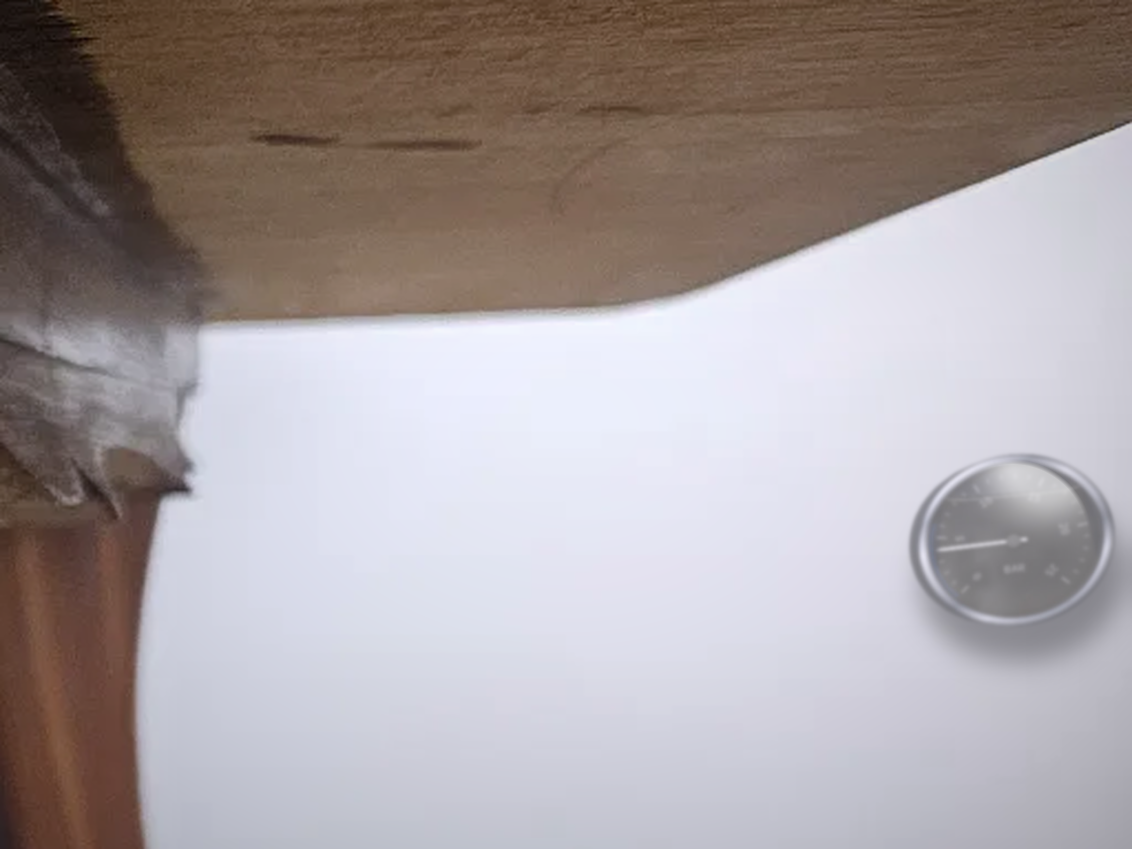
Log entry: 4 bar
